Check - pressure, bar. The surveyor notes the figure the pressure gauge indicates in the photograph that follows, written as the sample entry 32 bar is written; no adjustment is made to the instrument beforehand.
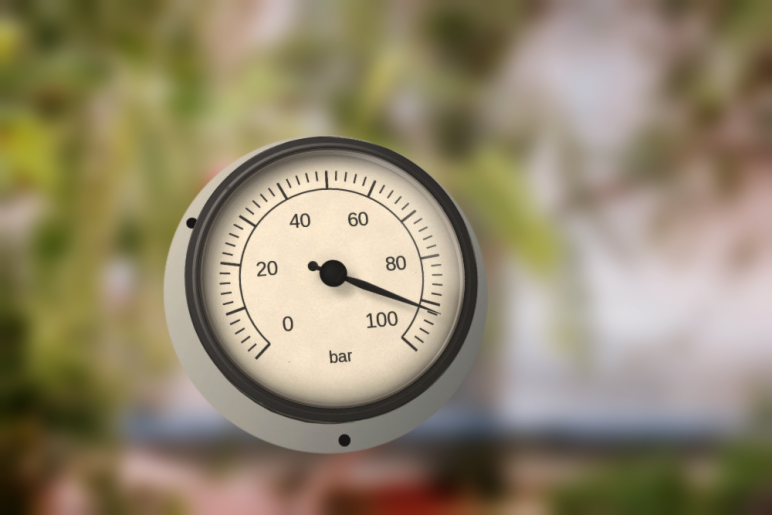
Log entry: 92 bar
